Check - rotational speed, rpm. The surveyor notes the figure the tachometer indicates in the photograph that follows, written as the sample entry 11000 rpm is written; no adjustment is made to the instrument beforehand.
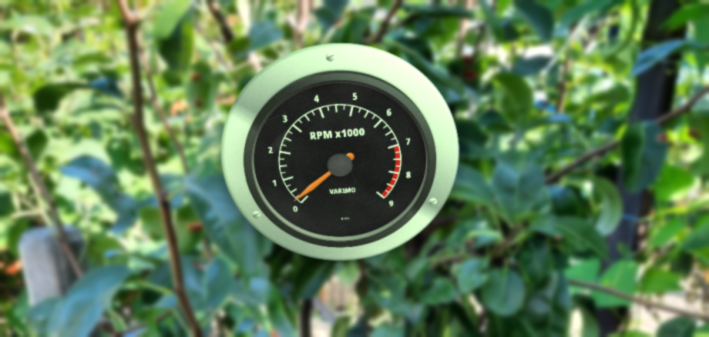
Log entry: 250 rpm
